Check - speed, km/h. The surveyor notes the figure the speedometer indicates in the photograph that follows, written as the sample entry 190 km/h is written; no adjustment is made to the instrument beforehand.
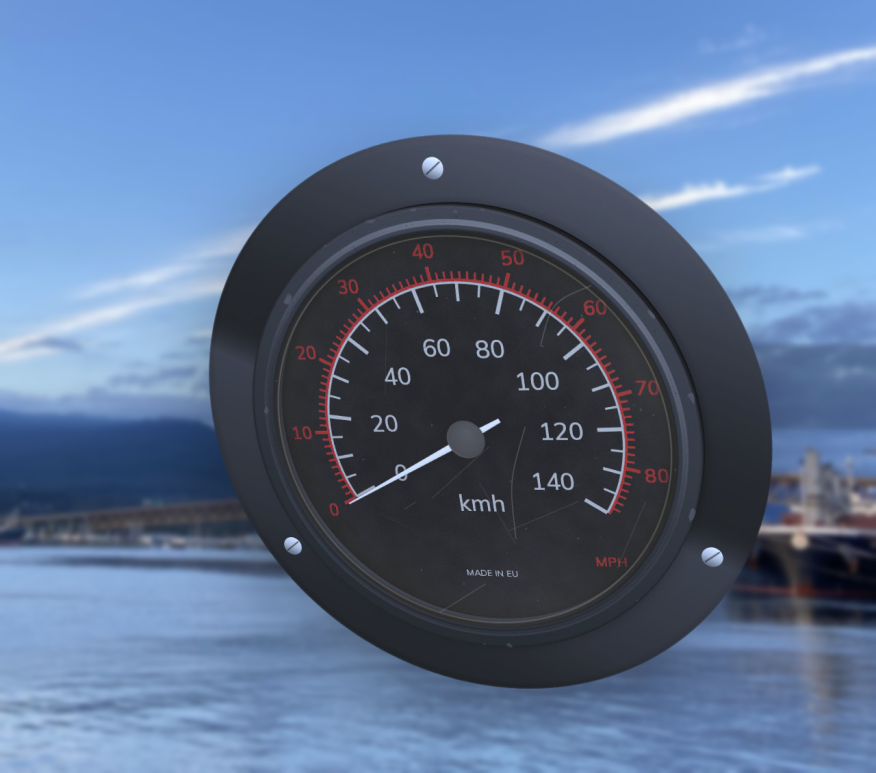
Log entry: 0 km/h
